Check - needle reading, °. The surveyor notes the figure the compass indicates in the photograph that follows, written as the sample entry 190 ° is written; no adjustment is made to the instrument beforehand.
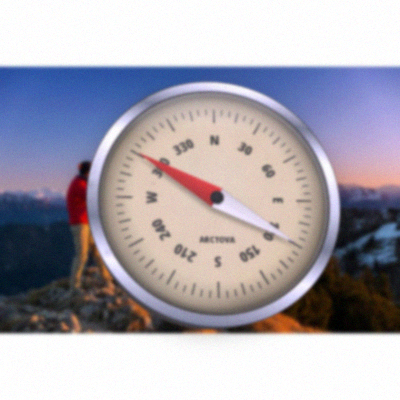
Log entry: 300 °
